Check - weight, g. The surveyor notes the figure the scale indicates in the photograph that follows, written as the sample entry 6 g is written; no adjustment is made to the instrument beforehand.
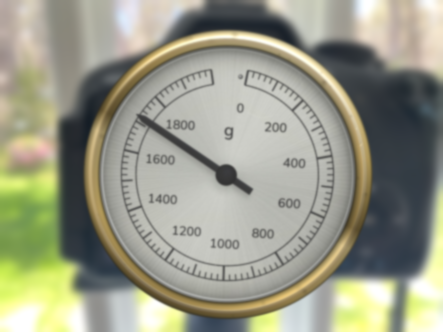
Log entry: 1720 g
